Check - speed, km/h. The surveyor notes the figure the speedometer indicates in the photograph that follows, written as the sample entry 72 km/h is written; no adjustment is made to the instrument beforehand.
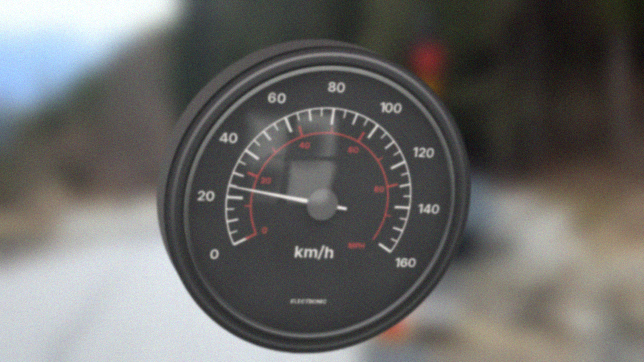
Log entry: 25 km/h
